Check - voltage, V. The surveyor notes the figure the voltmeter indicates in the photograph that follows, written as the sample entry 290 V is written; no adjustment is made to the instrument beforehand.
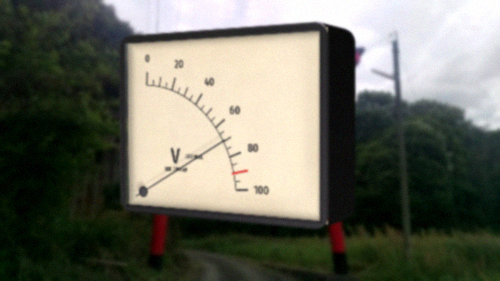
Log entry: 70 V
